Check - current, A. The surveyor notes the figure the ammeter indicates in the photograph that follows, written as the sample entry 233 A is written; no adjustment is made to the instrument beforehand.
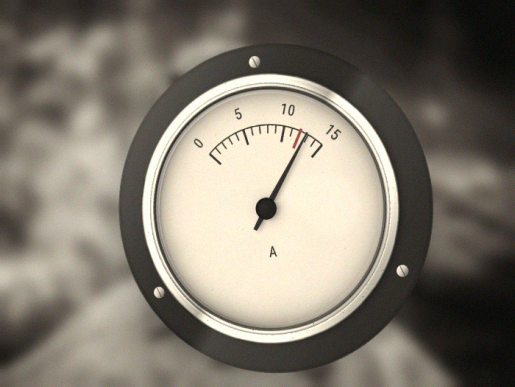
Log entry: 13 A
